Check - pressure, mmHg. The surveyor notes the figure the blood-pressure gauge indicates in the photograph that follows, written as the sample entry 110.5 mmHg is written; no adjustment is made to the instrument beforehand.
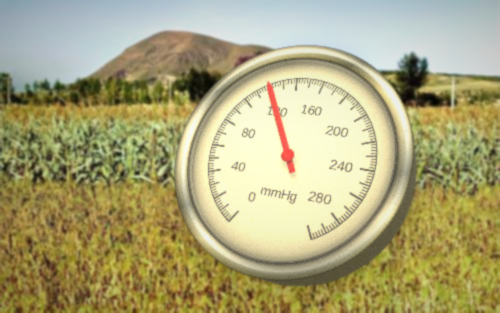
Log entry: 120 mmHg
